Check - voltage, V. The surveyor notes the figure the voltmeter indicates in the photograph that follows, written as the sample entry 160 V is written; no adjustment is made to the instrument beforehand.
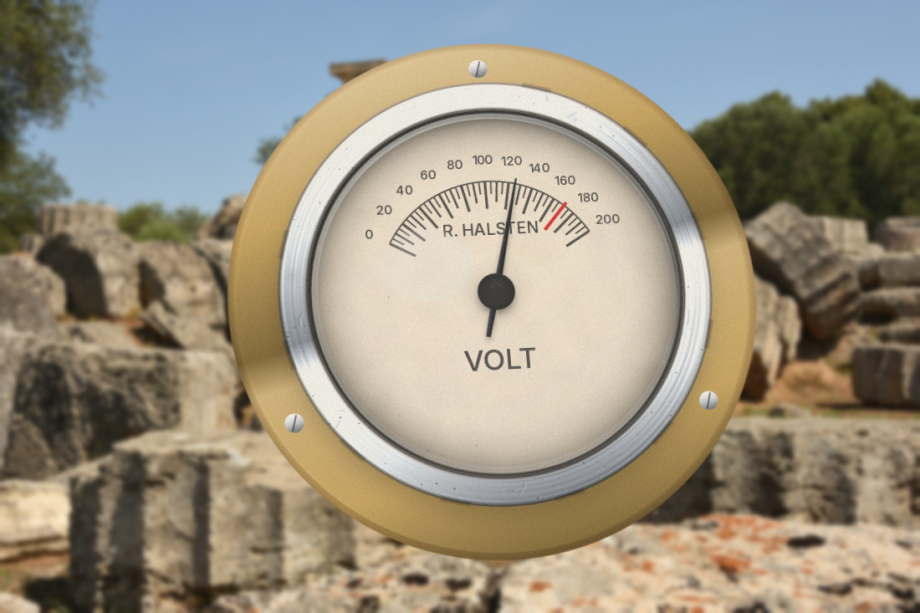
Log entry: 125 V
